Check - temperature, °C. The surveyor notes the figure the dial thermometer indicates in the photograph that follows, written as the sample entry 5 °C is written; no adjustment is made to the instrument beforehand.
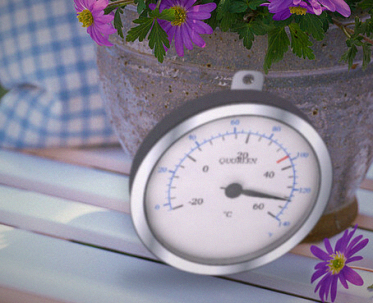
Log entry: 52 °C
